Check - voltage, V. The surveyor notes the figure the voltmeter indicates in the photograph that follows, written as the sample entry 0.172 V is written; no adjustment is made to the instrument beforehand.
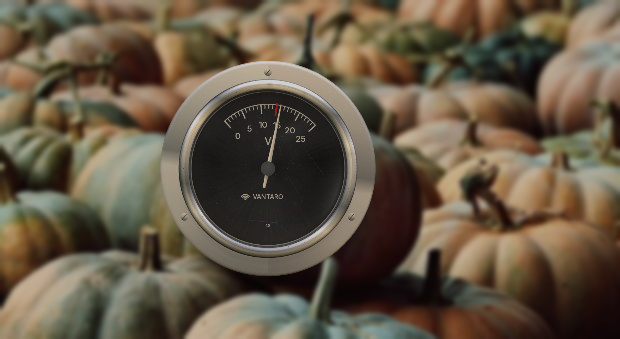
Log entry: 15 V
